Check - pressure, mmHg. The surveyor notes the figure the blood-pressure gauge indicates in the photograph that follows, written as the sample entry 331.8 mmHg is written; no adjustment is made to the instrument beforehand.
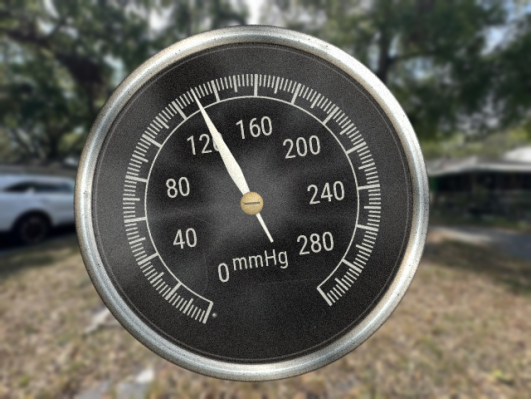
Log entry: 130 mmHg
